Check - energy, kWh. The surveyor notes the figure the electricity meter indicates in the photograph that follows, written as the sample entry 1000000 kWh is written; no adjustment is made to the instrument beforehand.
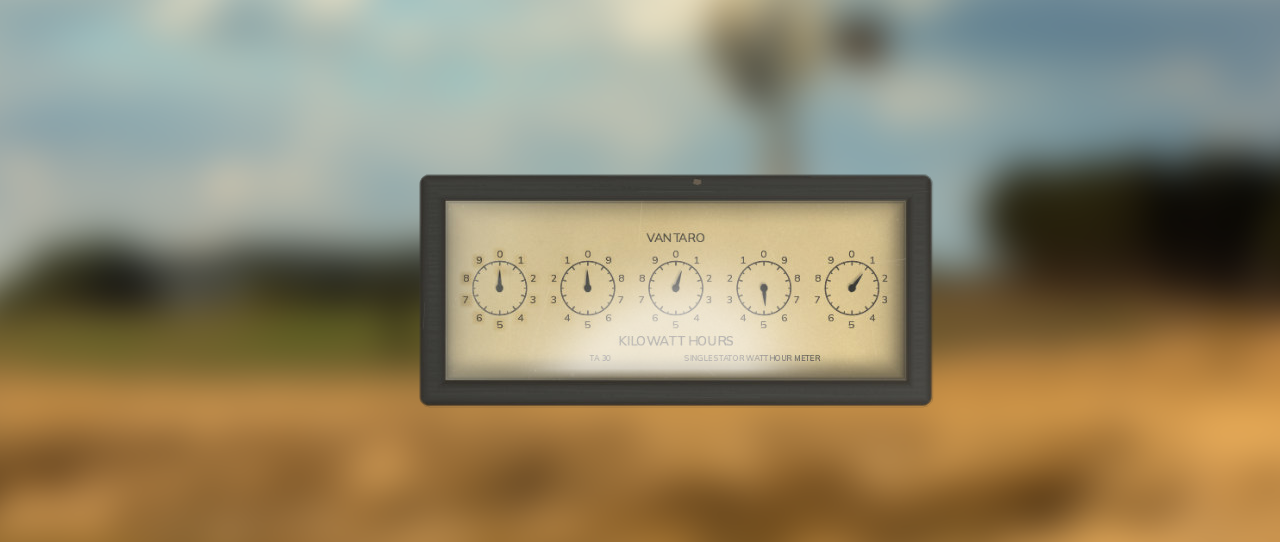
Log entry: 51 kWh
